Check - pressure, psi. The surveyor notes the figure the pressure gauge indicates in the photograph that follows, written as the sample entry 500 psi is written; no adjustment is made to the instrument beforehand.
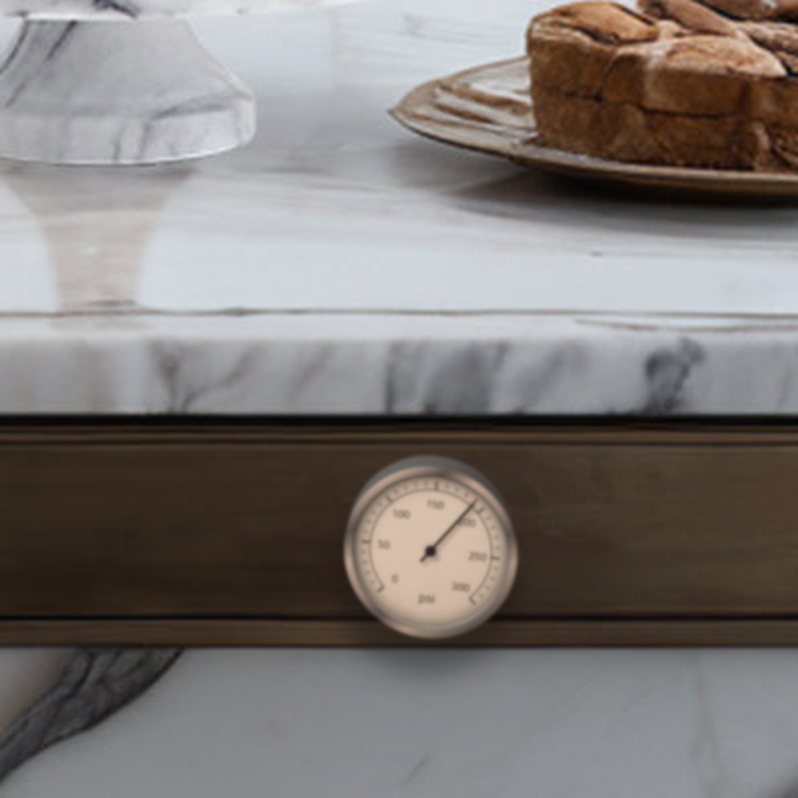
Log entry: 190 psi
